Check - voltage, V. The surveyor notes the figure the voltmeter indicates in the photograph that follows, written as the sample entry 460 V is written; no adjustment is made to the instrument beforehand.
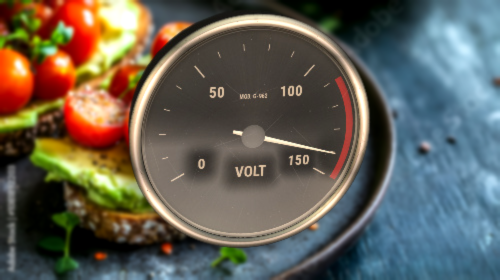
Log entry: 140 V
